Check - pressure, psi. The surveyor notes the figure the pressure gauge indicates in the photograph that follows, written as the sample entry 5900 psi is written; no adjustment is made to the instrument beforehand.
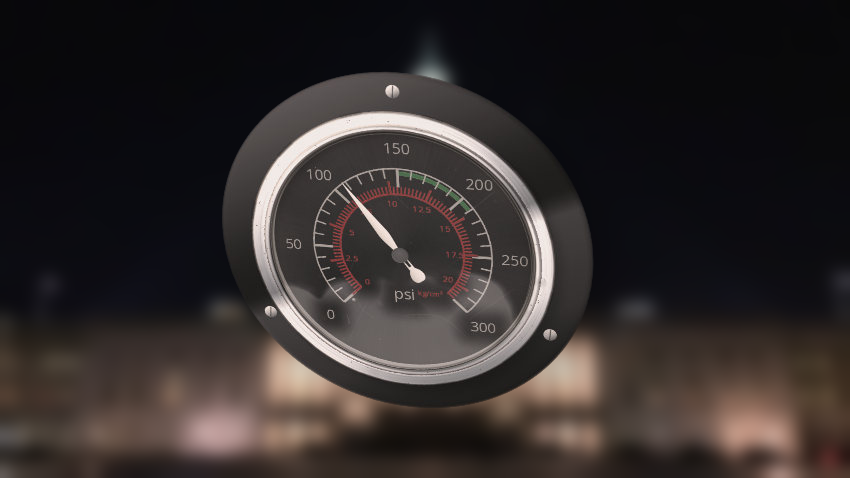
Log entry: 110 psi
